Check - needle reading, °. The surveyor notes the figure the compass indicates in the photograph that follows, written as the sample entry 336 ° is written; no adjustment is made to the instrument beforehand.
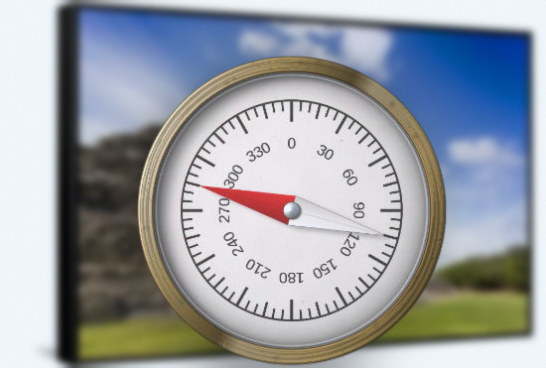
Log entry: 285 °
